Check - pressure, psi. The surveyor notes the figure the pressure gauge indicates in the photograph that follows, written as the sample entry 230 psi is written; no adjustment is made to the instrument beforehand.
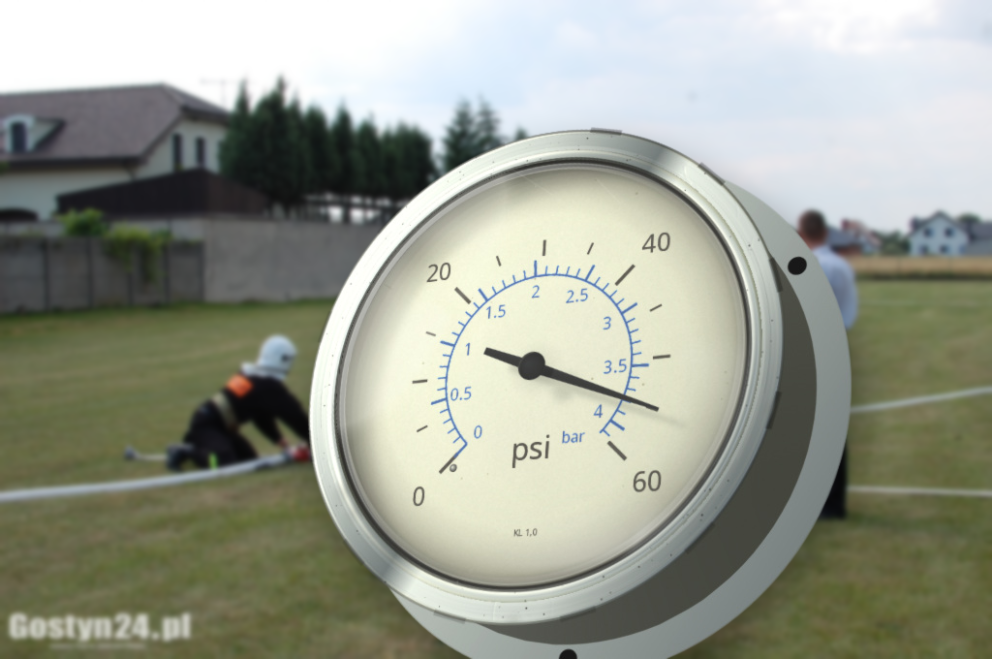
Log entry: 55 psi
